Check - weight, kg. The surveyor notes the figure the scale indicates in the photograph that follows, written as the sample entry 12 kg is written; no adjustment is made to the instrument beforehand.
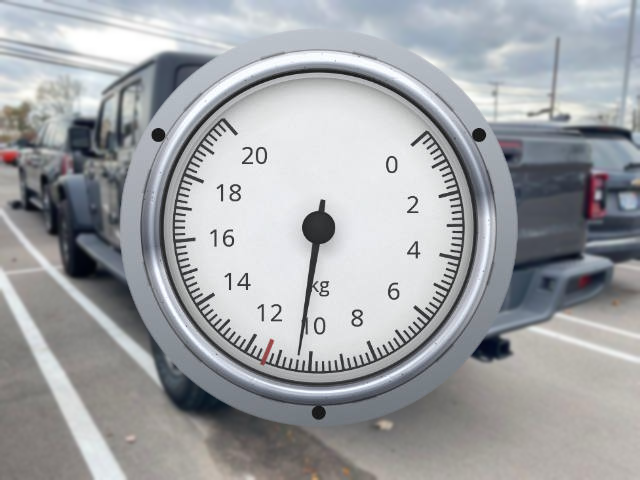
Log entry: 10.4 kg
